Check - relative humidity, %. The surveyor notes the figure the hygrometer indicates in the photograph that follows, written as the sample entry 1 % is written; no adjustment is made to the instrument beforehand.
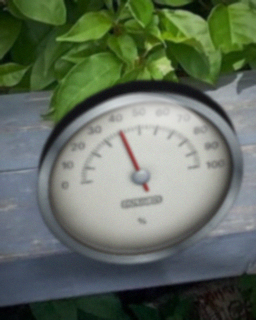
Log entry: 40 %
